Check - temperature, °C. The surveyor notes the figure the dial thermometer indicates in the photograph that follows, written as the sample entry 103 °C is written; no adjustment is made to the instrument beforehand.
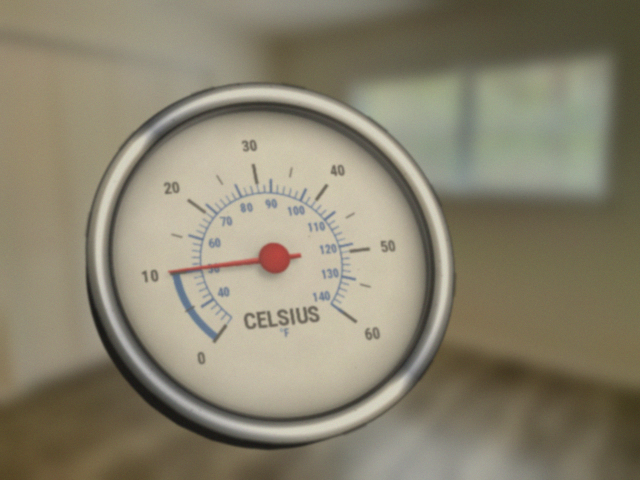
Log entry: 10 °C
